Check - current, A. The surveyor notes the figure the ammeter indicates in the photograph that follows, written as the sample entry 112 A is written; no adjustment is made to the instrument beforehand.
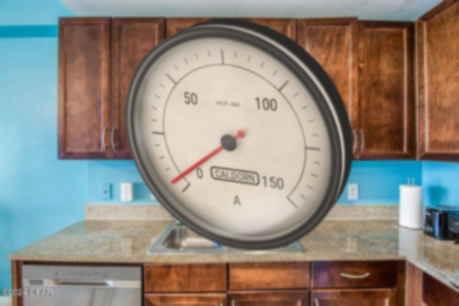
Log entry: 5 A
